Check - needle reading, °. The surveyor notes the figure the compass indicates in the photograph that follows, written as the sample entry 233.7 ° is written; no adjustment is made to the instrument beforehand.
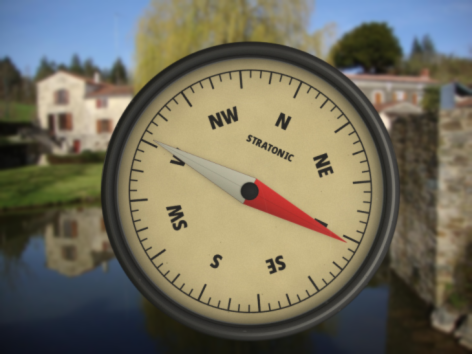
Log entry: 92.5 °
